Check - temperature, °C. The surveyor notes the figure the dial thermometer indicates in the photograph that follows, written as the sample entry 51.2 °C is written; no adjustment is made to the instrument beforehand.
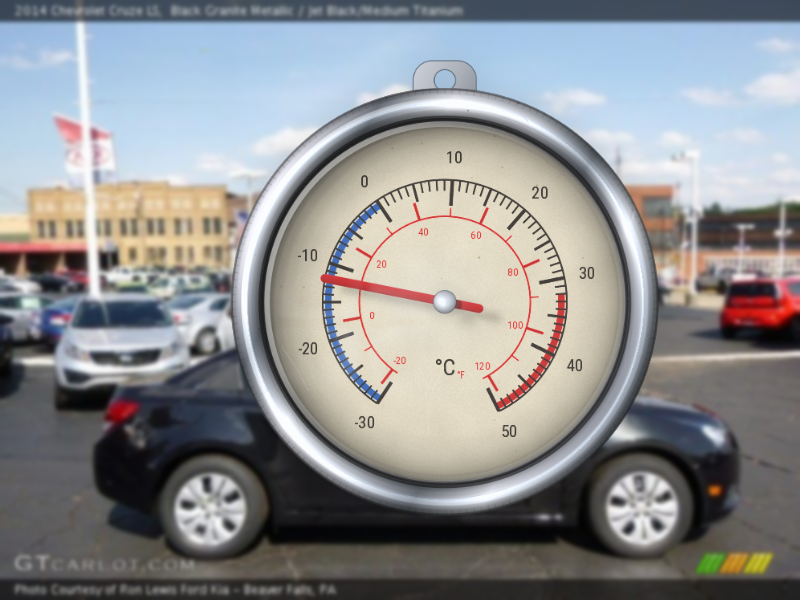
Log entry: -12 °C
